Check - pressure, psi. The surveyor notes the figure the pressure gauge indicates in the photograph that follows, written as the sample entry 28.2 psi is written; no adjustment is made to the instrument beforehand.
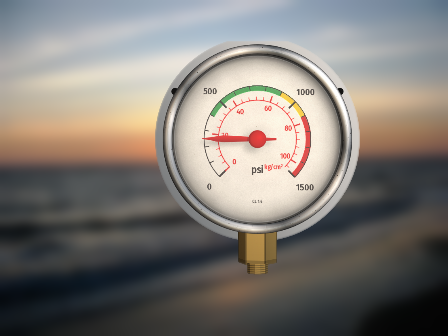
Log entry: 250 psi
